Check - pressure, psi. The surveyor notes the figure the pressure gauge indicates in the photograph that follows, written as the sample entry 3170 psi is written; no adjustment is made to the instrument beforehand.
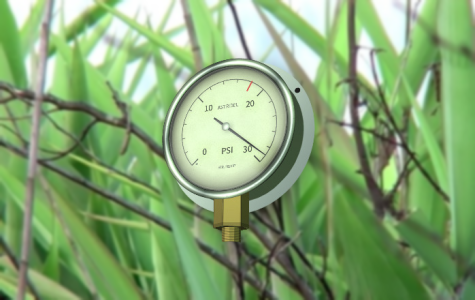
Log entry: 29 psi
